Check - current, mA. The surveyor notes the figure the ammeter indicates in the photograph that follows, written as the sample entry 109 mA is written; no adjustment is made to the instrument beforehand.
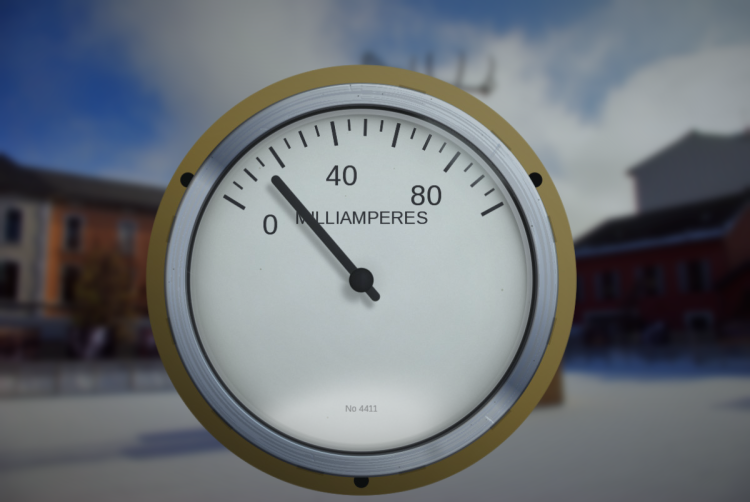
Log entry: 15 mA
